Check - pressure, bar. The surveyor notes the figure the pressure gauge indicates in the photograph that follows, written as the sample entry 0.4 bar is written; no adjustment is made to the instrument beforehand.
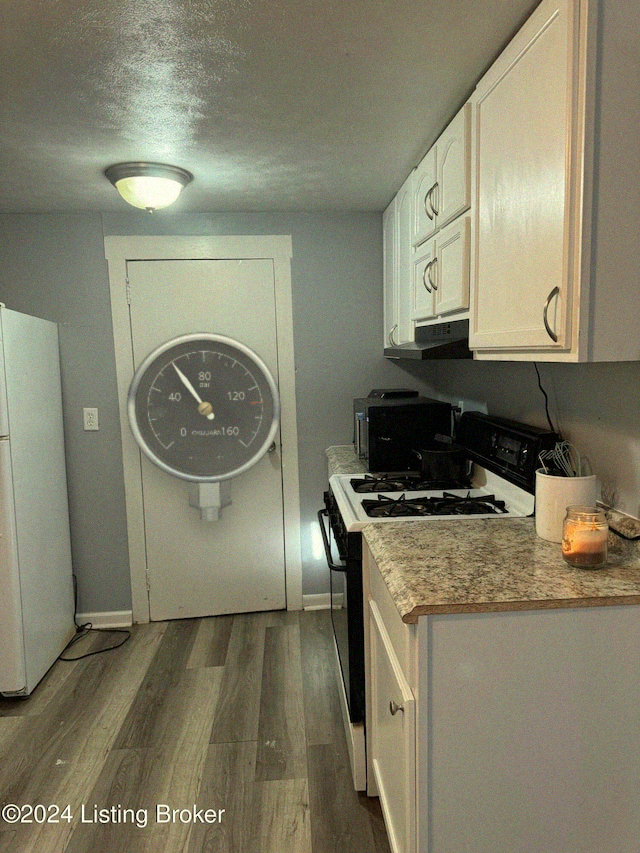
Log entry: 60 bar
